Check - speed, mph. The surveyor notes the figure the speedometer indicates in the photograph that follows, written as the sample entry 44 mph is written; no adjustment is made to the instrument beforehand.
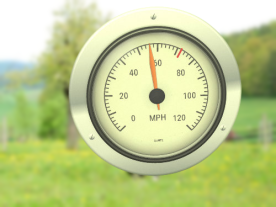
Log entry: 56 mph
